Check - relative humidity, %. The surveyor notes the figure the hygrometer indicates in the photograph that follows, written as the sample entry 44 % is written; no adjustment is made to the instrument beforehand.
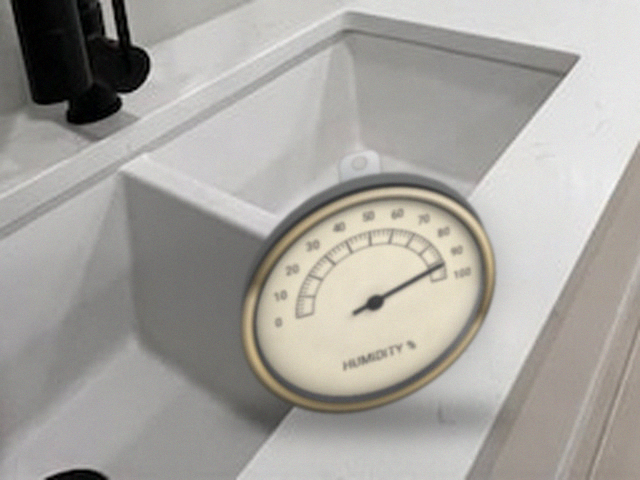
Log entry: 90 %
